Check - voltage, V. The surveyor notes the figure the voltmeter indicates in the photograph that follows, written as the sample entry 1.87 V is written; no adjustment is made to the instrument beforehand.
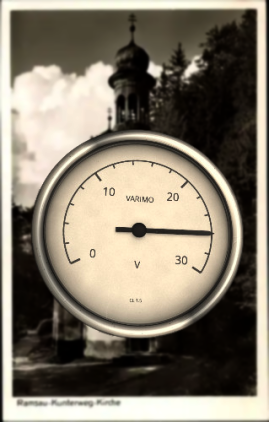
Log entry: 26 V
